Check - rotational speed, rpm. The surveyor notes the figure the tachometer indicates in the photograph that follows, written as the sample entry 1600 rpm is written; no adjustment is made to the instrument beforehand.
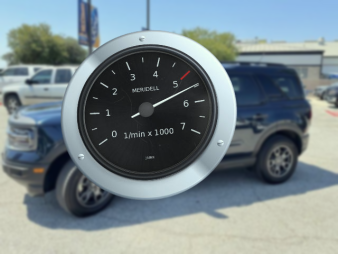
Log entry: 5500 rpm
